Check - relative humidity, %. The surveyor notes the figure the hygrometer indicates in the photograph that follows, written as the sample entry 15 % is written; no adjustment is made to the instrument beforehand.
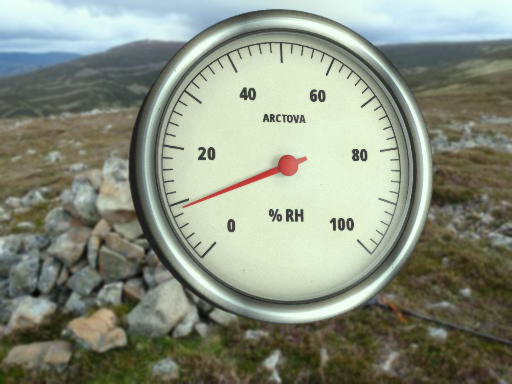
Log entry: 9 %
